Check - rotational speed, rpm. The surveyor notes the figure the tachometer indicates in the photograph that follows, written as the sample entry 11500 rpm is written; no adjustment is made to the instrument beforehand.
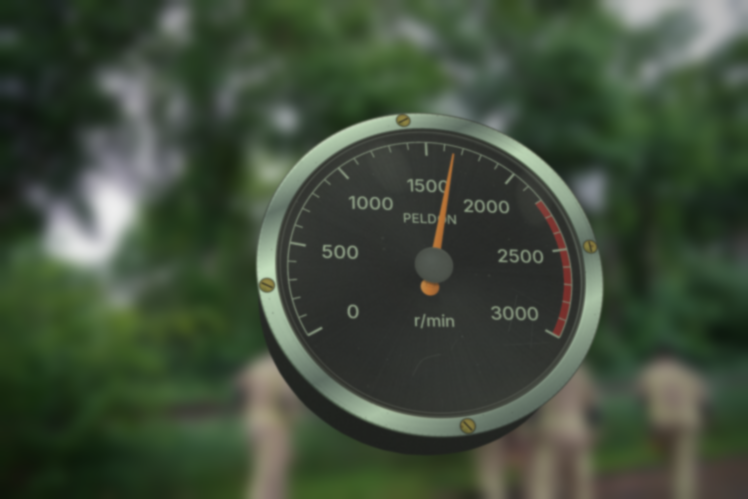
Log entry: 1650 rpm
